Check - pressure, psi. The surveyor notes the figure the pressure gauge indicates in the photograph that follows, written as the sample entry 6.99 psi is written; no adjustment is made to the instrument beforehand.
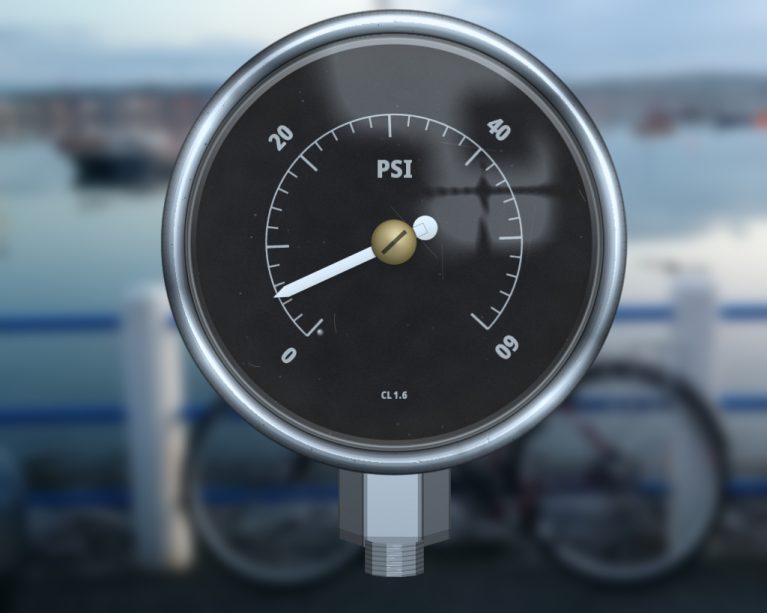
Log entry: 5 psi
